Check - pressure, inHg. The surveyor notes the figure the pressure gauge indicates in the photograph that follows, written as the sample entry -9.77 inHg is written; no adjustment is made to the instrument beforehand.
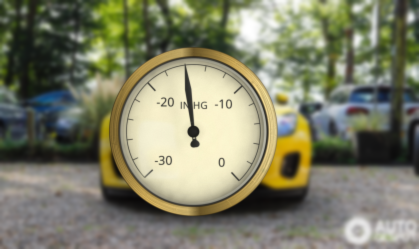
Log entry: -16 inHg
